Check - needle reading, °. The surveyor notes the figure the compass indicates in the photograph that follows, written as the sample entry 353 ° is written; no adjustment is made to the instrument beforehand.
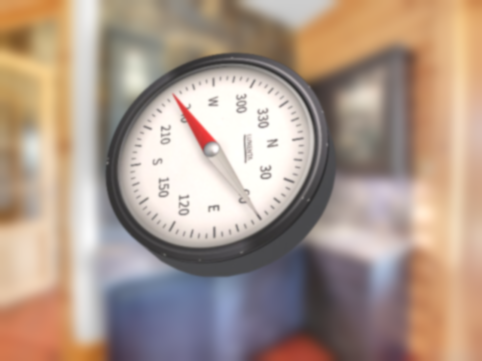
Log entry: 240 °
